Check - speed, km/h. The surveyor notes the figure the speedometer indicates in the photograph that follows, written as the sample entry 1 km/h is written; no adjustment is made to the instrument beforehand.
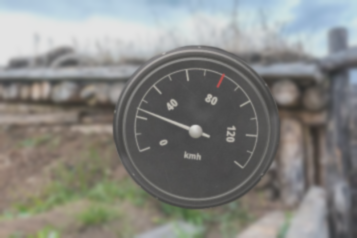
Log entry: 25 km/h
